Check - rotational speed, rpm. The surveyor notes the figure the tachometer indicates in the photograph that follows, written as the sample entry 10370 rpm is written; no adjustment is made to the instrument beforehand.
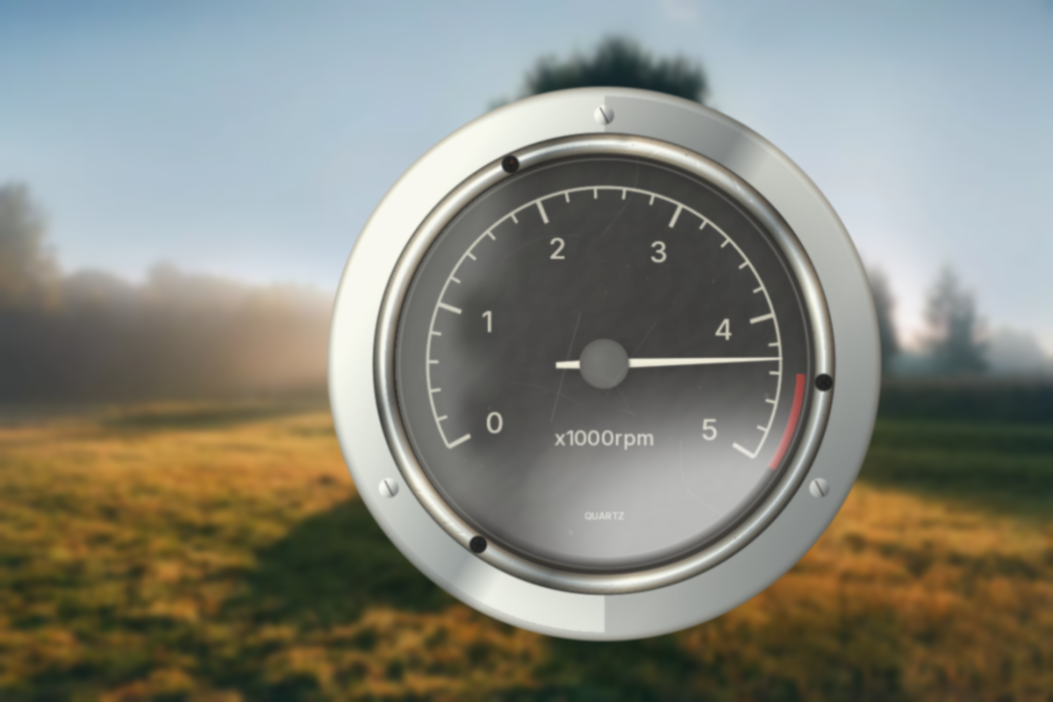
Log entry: 4300 rpm
